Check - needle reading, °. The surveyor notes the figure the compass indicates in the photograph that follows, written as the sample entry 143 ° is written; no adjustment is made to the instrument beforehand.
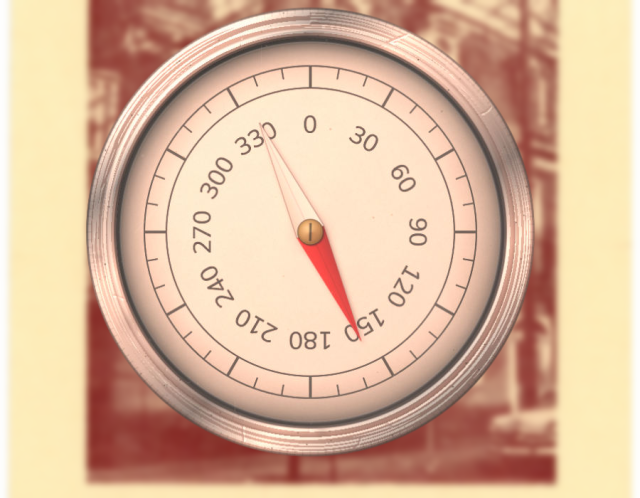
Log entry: 155 °
